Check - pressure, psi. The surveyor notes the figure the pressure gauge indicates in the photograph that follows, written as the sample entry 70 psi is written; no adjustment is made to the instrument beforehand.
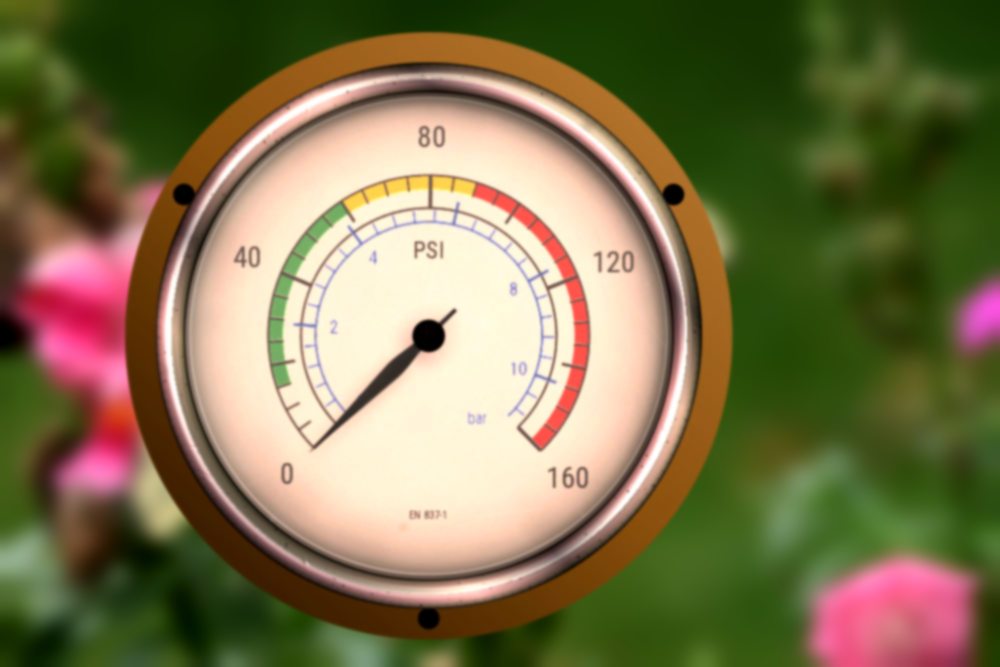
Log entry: 0 psi
